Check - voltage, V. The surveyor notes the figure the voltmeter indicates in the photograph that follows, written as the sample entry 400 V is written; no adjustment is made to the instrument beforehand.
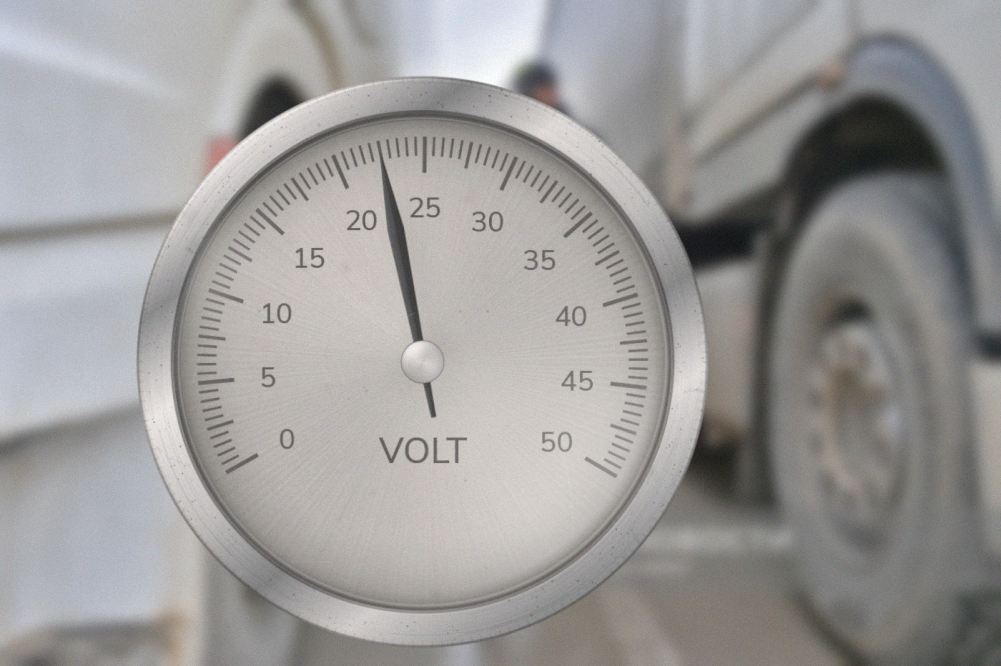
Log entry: 22.5 V
